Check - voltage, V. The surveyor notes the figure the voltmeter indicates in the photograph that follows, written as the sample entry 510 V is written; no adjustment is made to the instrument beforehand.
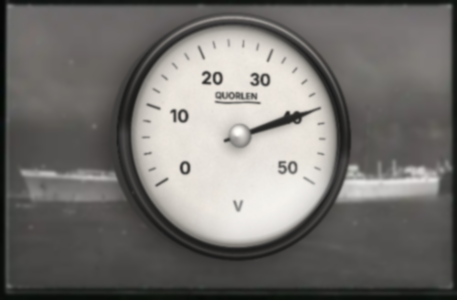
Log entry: 40 V
